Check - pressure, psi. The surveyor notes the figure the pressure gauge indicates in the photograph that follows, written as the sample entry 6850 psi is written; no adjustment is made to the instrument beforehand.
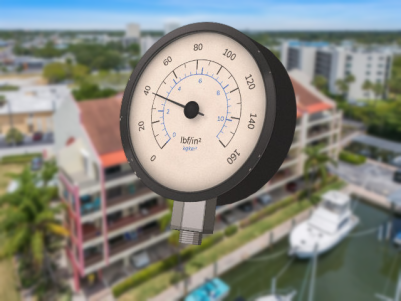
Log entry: 40 psi
